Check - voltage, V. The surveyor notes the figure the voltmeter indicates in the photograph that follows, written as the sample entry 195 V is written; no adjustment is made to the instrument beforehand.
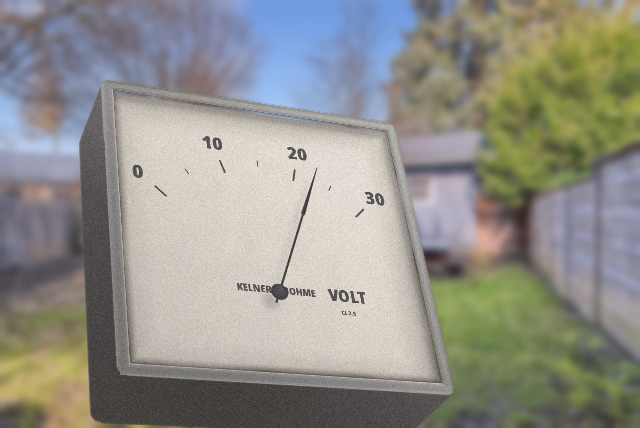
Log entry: 22.5 V
